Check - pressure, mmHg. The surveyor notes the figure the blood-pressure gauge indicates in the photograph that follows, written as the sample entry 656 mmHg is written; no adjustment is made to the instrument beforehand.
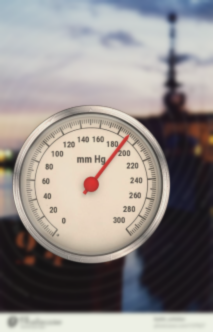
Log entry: 190 mmHg
